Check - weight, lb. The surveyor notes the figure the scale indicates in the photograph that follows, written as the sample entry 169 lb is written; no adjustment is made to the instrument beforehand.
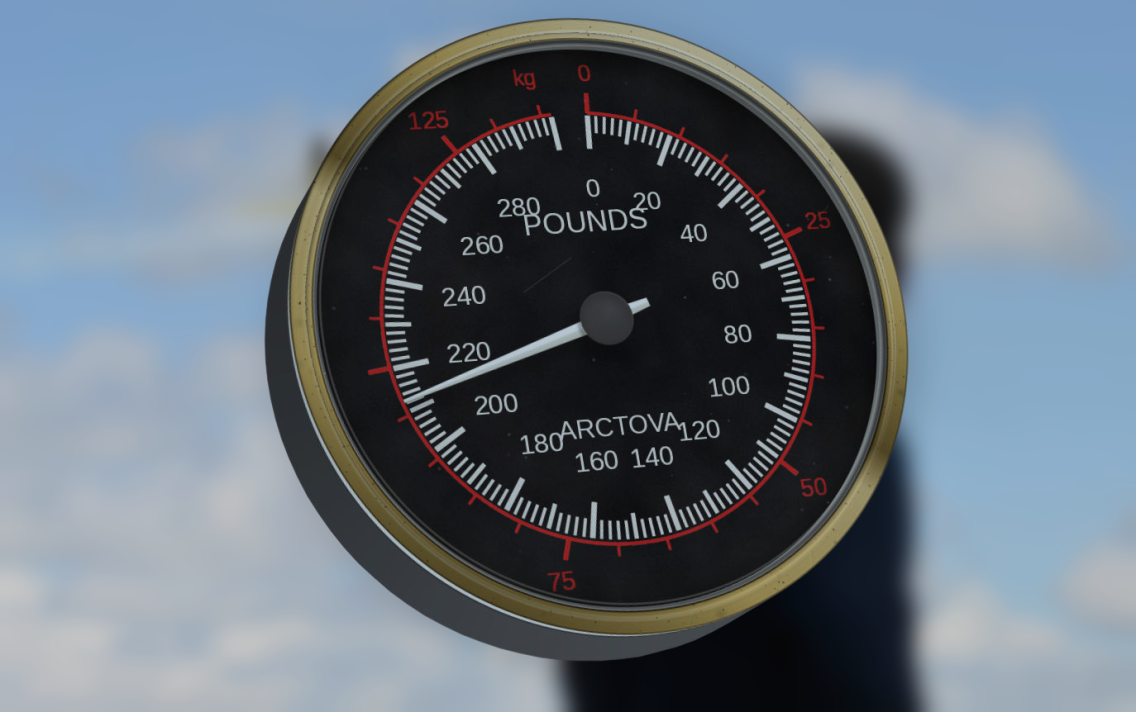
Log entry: 212 lb
